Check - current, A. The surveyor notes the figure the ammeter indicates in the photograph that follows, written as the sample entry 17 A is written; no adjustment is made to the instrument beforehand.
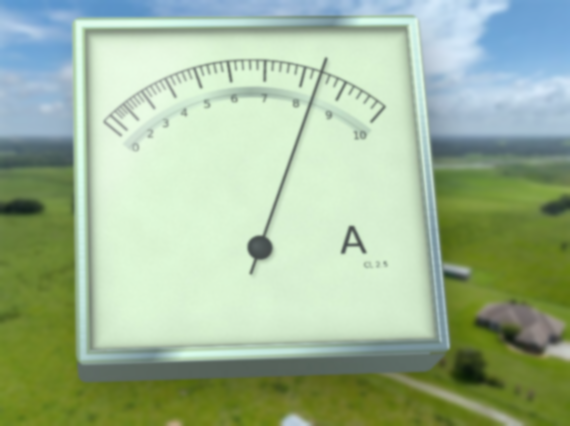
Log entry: 8.4 A
